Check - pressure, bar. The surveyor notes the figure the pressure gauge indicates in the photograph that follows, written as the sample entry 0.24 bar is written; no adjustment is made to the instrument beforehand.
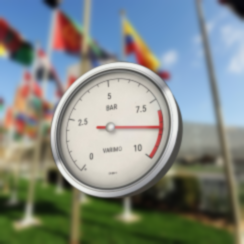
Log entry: 8.75 bar
